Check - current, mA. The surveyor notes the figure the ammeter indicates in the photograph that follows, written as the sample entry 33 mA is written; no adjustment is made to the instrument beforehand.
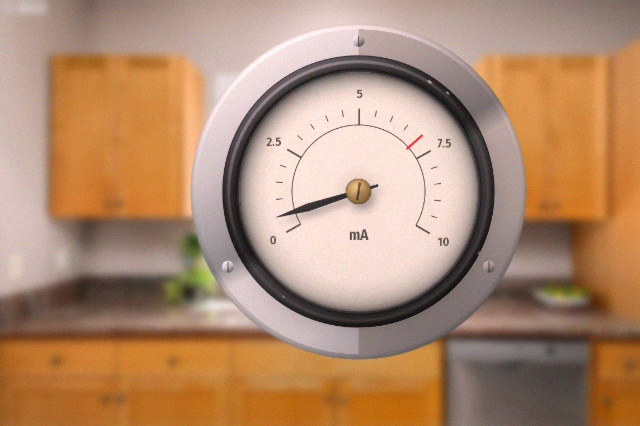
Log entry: 0.5 mA
